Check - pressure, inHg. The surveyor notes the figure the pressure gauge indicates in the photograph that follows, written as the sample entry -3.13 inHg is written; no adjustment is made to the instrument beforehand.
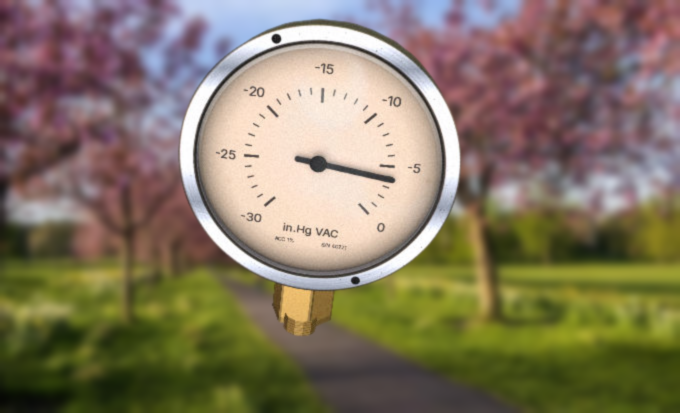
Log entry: -4 inHg
